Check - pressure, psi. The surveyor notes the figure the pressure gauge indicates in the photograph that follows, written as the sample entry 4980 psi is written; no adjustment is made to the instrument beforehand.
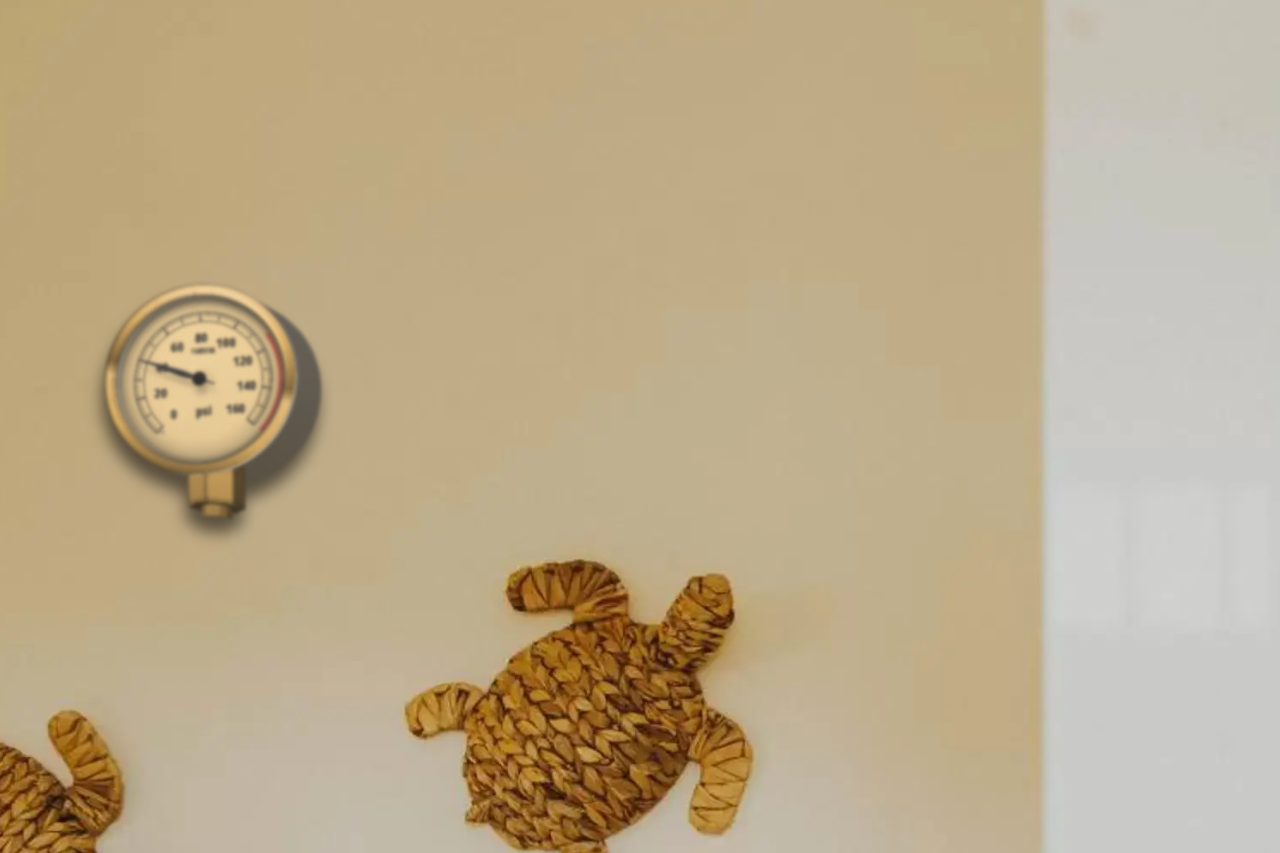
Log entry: 40 psi
